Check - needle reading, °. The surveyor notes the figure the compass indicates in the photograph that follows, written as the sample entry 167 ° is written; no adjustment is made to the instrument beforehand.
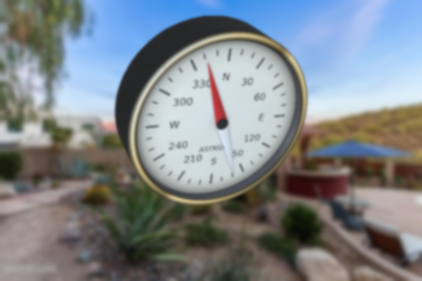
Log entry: 340 °
